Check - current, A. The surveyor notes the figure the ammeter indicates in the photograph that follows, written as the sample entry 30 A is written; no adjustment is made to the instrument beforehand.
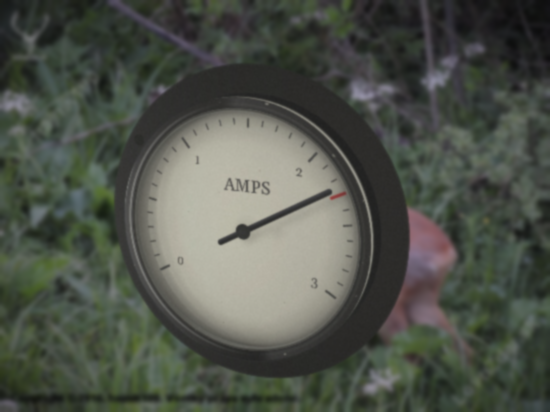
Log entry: 2.25 A
